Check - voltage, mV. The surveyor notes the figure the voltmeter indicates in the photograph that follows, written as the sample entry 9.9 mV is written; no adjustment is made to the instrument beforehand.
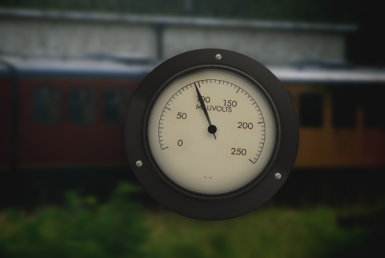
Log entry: 95 mV
